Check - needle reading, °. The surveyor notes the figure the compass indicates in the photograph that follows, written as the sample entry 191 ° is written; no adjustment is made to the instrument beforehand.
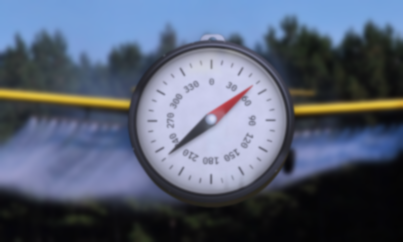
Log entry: 50 °
